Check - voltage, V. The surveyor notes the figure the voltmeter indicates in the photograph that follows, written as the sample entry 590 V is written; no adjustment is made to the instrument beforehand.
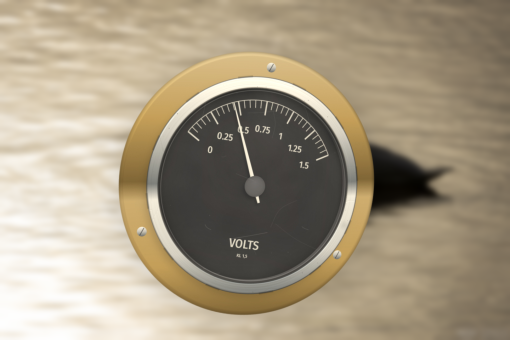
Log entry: 0.45 V
